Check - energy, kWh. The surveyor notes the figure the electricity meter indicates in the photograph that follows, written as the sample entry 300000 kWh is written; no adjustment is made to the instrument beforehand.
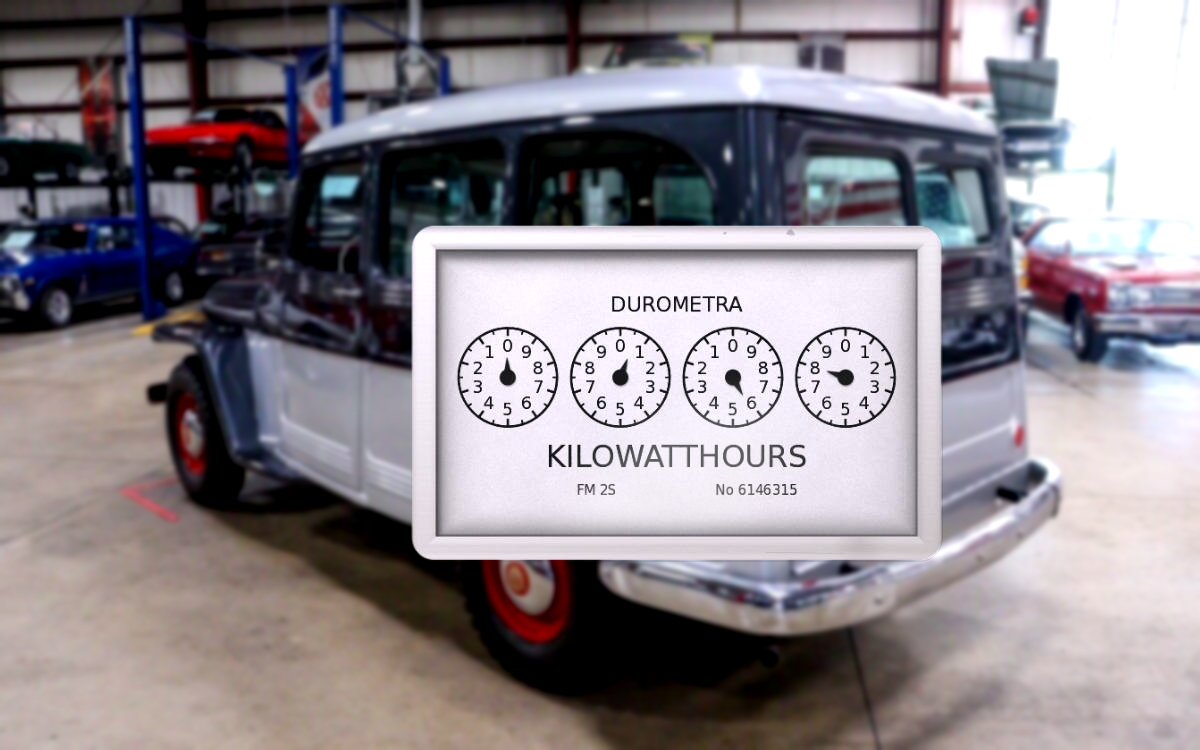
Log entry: 58 kWh
